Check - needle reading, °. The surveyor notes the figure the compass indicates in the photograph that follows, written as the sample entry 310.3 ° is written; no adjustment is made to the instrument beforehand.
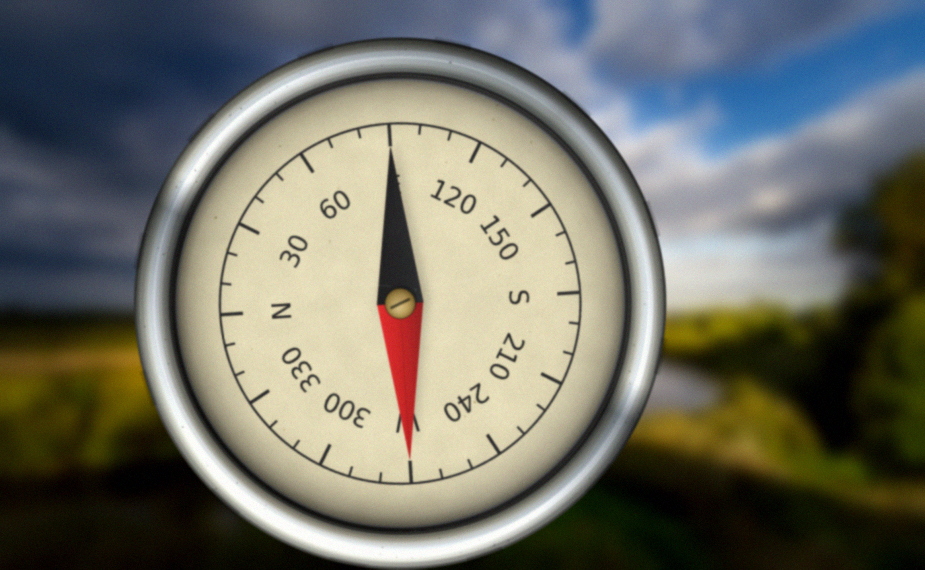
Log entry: 270 °
